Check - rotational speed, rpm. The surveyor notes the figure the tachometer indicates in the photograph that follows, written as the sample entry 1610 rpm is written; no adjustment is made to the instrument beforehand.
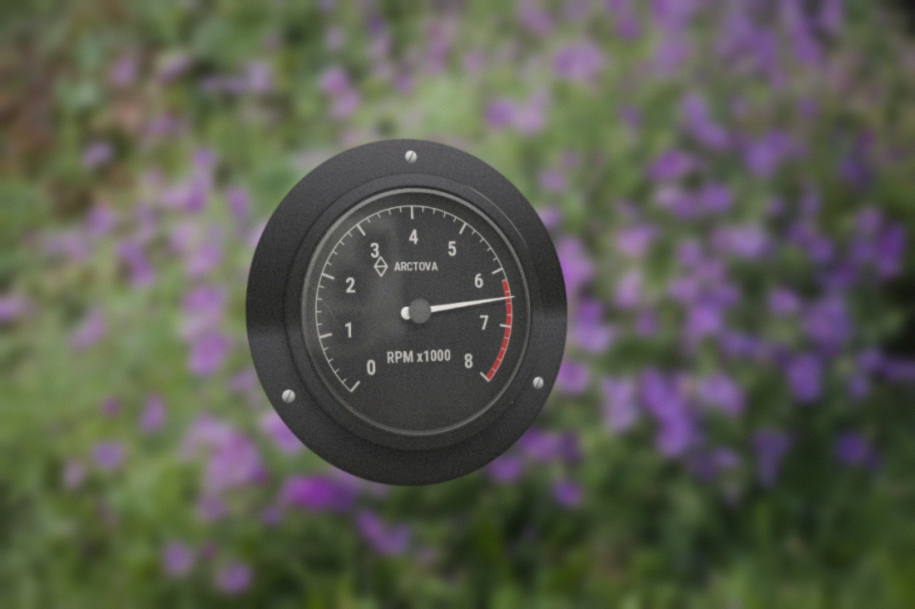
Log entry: 6500 rpm
